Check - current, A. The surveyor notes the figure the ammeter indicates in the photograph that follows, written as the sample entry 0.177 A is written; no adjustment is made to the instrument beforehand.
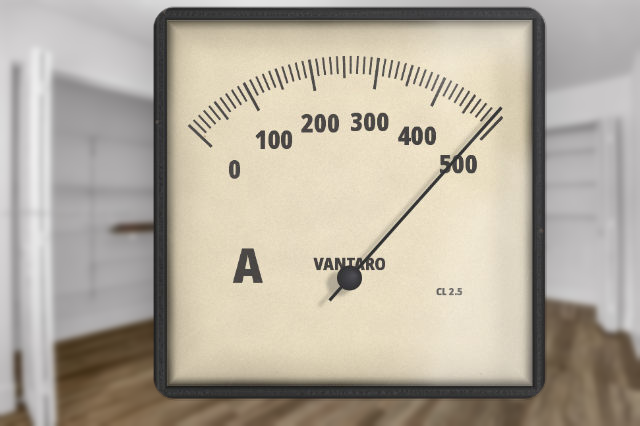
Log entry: 490 A
